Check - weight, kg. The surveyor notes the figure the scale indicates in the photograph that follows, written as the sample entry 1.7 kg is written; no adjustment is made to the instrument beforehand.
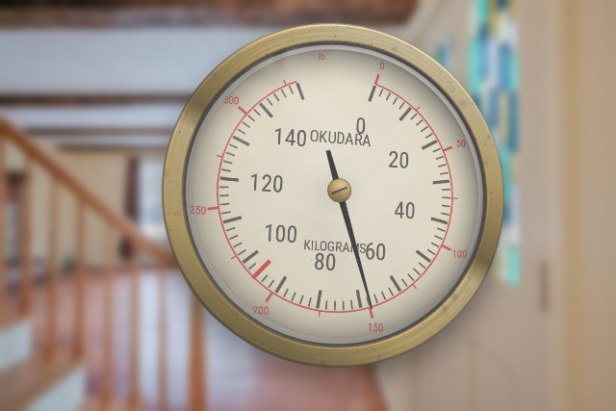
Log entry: 68 kg
